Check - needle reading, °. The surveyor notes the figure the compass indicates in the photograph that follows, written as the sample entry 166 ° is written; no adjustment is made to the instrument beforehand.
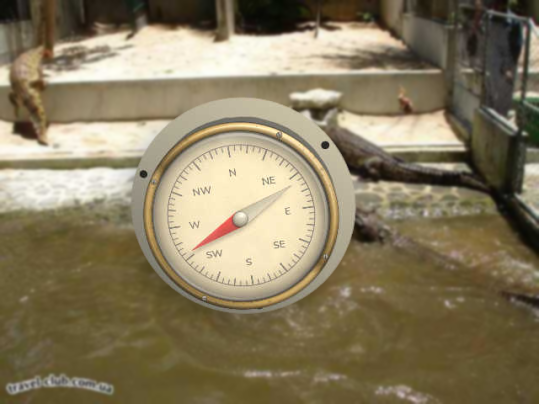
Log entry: 245 °
